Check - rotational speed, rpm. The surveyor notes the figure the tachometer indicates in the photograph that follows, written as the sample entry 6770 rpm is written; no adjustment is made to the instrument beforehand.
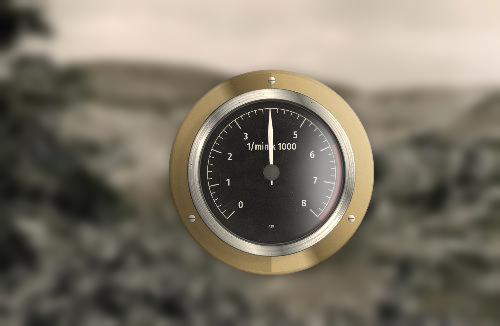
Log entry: 4000 rpm
